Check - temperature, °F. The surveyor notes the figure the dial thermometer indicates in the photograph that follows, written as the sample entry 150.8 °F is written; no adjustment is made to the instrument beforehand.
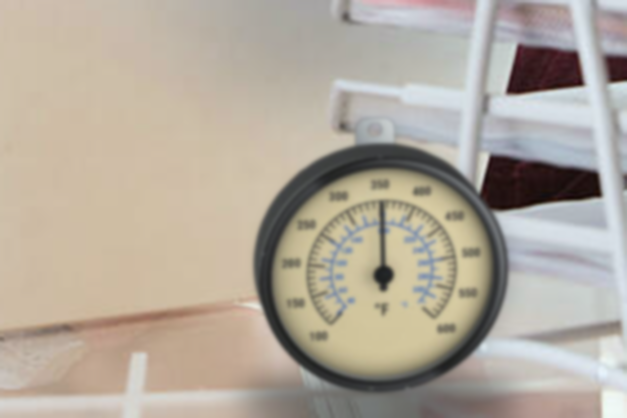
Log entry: 350 °F
